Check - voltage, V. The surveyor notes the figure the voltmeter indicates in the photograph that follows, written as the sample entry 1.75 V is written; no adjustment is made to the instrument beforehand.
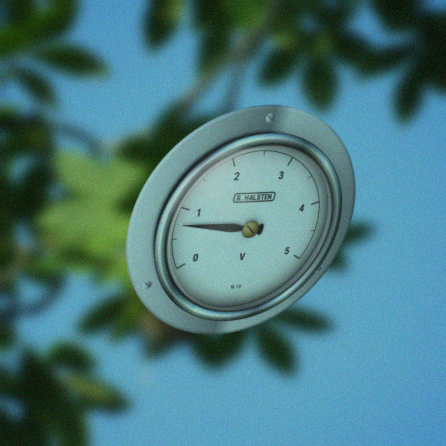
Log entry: 0.75 V
